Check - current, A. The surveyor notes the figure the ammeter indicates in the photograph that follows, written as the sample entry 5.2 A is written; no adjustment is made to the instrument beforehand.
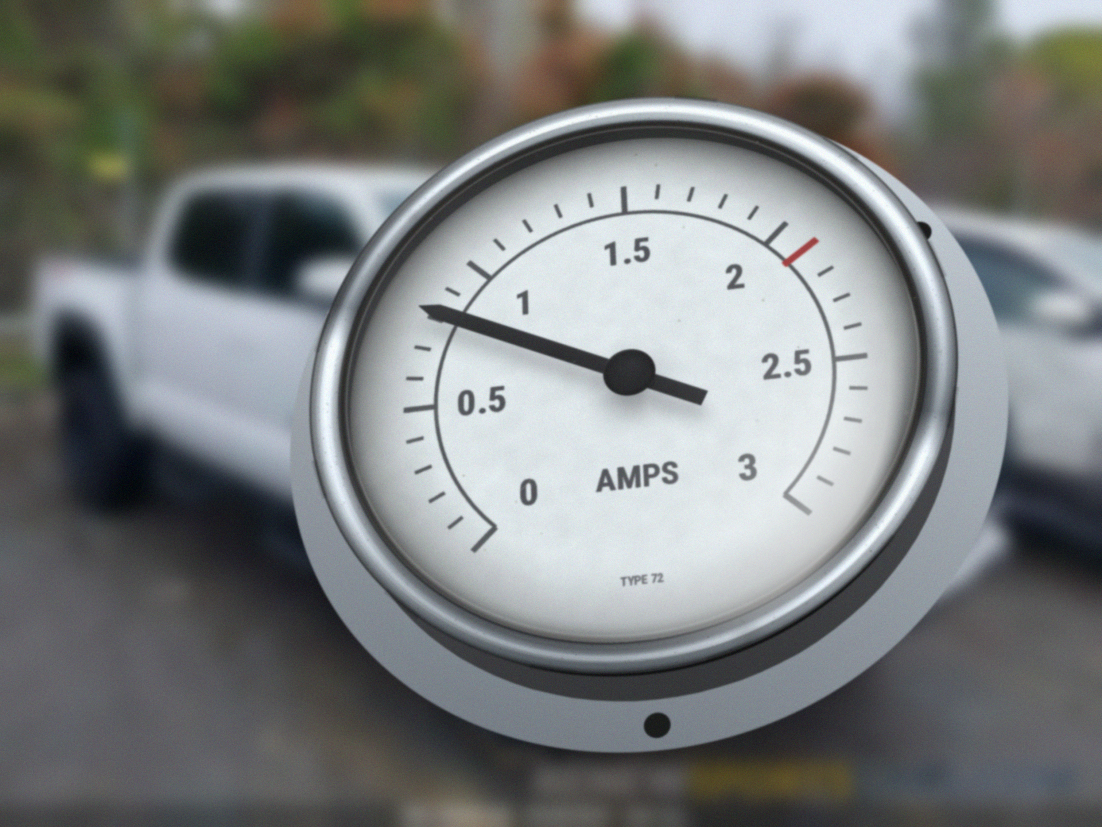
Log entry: 0.8 A
